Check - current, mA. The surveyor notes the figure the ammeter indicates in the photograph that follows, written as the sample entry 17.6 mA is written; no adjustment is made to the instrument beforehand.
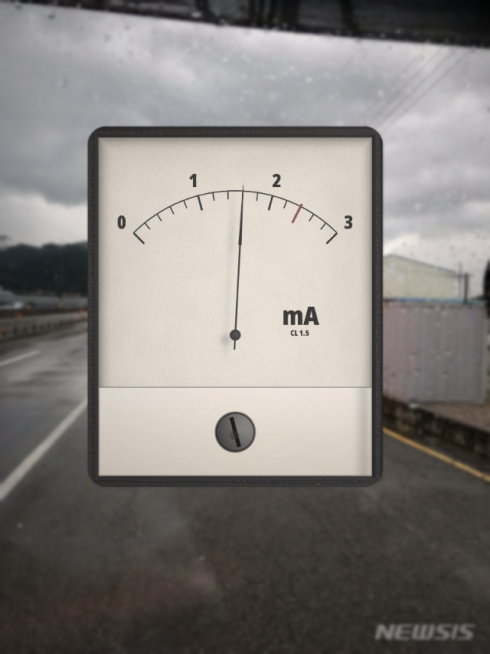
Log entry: 1.6 mA
